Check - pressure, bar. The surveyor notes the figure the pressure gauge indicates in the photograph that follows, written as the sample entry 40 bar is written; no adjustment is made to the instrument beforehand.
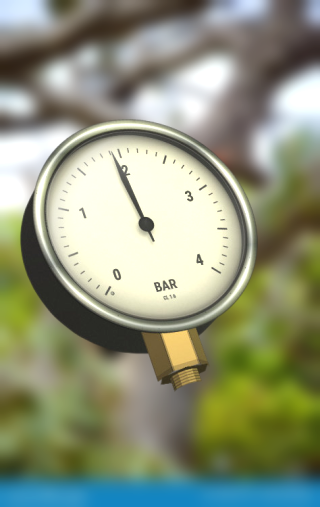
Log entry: 1.9 bar
